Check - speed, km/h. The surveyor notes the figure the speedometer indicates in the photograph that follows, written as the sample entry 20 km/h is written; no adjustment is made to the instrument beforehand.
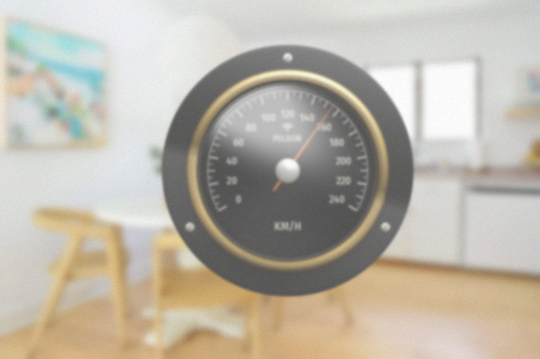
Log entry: 155 km/h
